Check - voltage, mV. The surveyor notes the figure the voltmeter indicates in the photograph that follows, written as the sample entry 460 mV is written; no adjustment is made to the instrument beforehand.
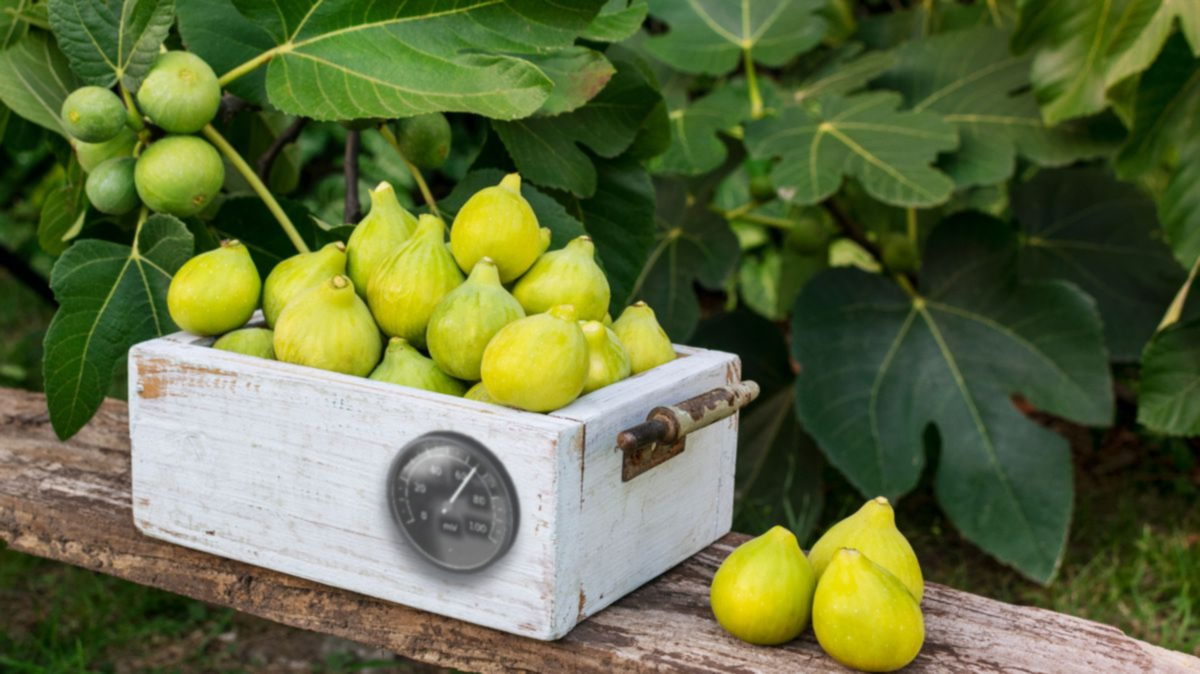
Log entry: 65 mV
